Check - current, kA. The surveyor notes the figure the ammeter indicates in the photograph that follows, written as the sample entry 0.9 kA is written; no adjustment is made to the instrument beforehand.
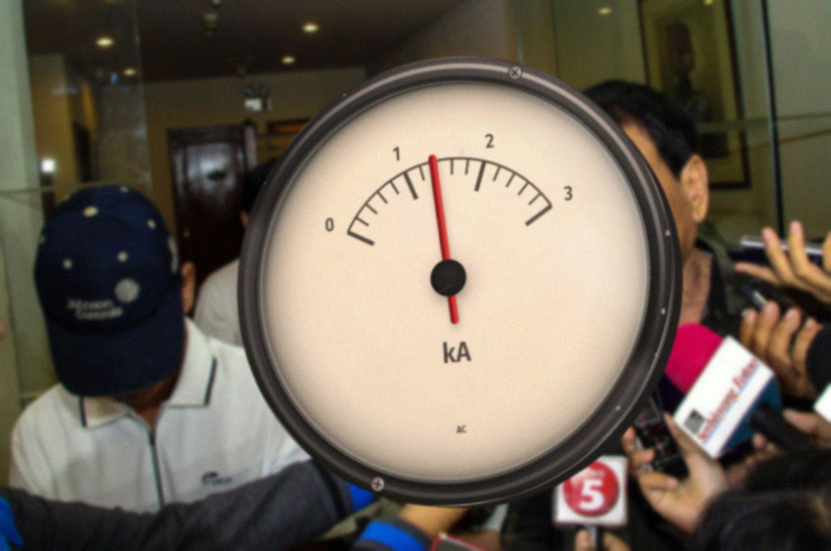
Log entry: 1.4 kA
